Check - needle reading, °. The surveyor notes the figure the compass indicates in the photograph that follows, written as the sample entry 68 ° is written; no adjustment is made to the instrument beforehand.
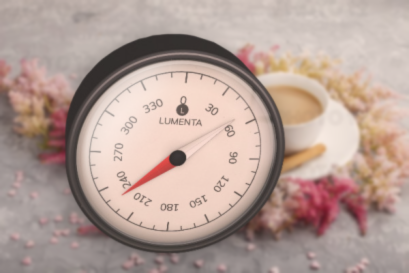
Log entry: 230 °
